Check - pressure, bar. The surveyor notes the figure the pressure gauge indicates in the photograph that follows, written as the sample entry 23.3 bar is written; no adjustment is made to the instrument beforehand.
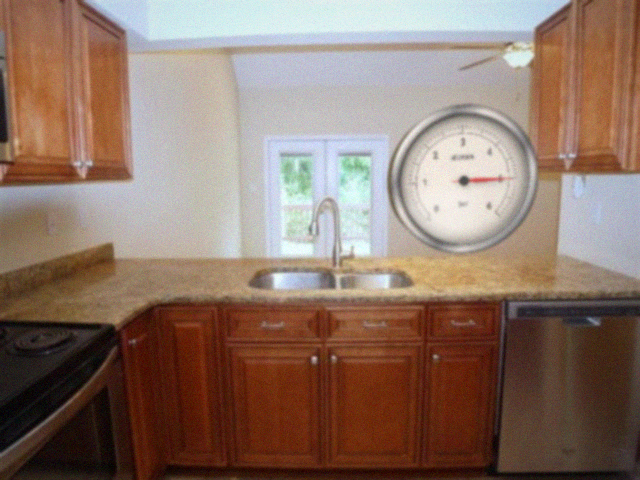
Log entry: 5 bar
